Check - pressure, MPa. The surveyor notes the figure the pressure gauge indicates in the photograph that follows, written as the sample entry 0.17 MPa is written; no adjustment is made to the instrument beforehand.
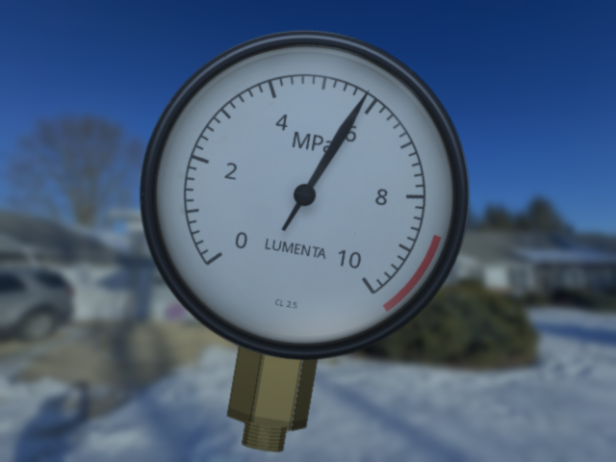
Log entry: 5.8 MPa
